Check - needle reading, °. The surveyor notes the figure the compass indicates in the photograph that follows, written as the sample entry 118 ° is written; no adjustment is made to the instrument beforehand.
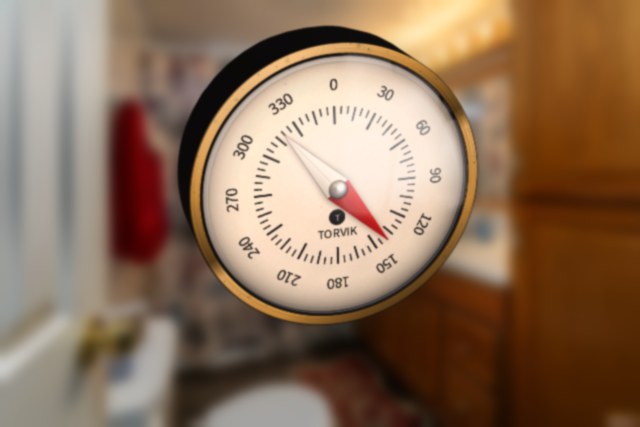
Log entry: 140 °
